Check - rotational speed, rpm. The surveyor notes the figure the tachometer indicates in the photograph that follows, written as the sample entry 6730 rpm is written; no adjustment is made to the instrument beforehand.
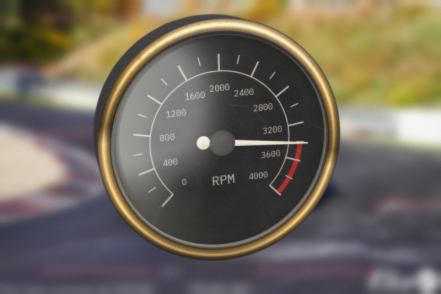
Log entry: 3400 rpm
